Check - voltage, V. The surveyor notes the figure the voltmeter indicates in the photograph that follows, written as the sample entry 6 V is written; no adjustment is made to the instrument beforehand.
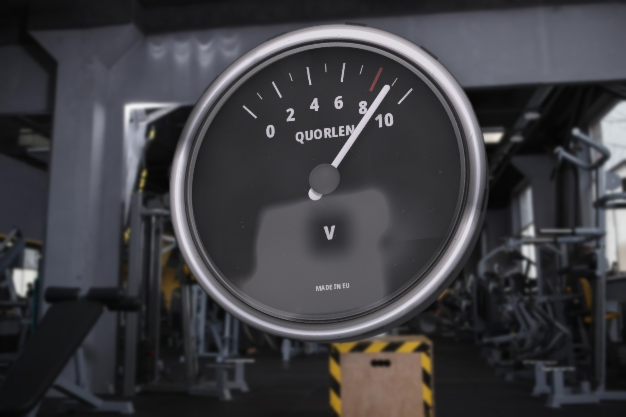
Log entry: 9 V
